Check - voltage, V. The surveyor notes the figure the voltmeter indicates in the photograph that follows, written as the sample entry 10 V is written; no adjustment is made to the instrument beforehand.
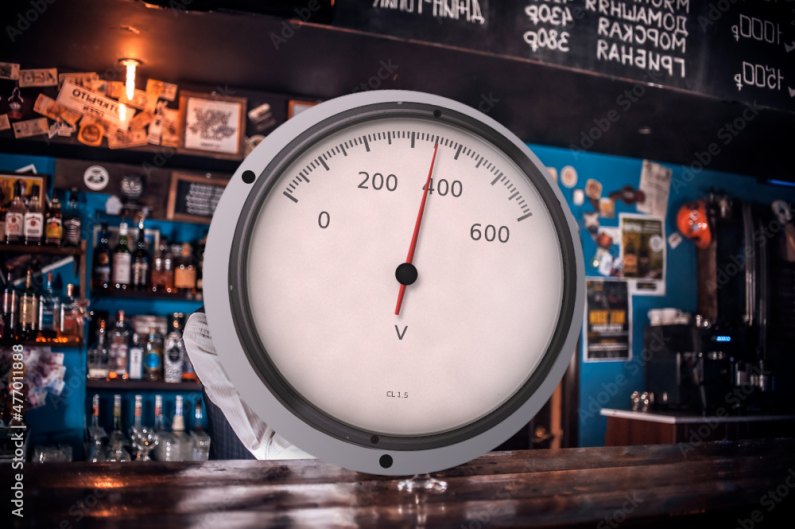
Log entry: 350 V
